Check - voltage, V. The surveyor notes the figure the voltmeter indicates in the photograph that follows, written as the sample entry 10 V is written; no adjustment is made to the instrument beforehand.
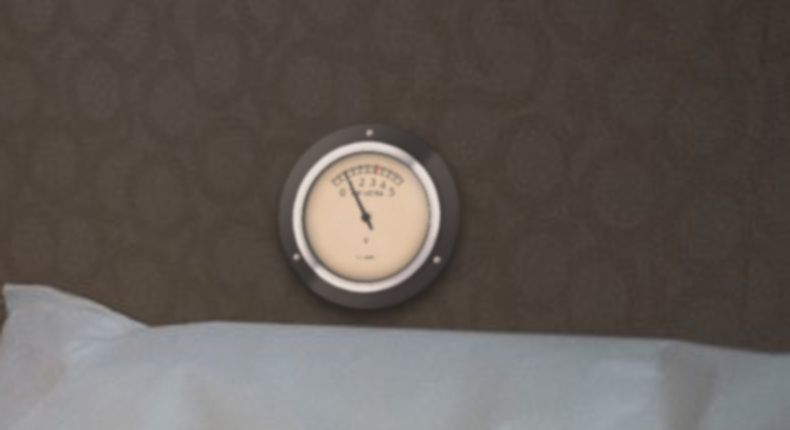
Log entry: 1 V
